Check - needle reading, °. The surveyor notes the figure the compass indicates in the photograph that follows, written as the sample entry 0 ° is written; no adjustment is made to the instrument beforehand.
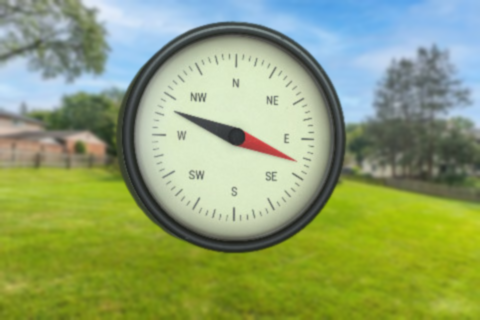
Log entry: 110 °
